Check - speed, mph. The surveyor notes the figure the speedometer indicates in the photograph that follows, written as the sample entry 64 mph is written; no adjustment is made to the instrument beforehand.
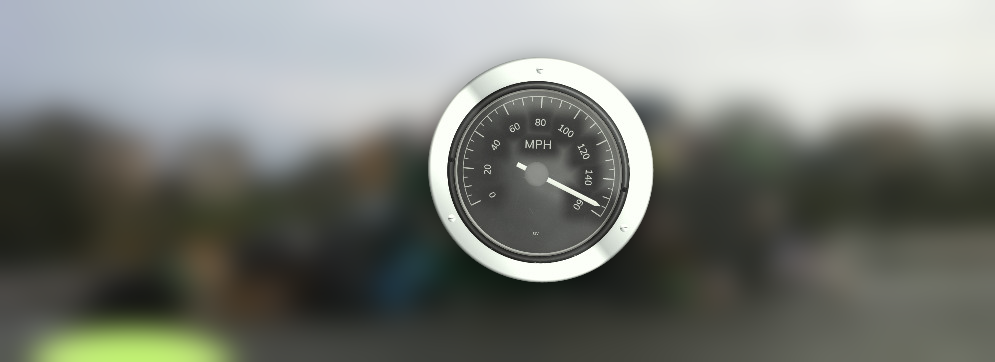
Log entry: 155 mph
